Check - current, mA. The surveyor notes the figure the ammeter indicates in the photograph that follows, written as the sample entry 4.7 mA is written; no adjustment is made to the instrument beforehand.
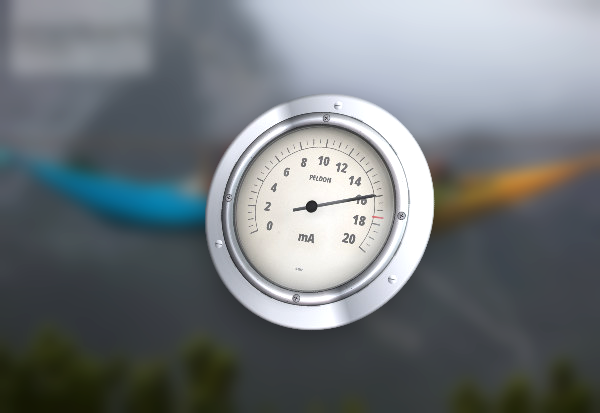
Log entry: 16 mA
